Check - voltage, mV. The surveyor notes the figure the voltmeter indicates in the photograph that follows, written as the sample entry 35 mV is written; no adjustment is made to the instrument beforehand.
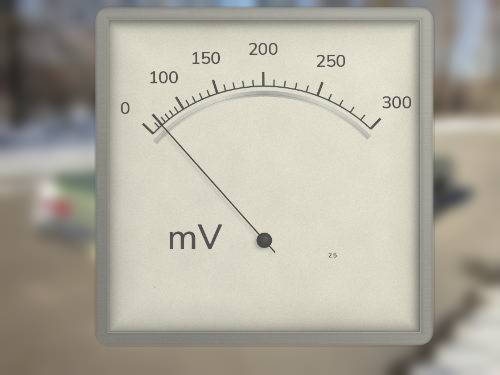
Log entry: 50 mV
